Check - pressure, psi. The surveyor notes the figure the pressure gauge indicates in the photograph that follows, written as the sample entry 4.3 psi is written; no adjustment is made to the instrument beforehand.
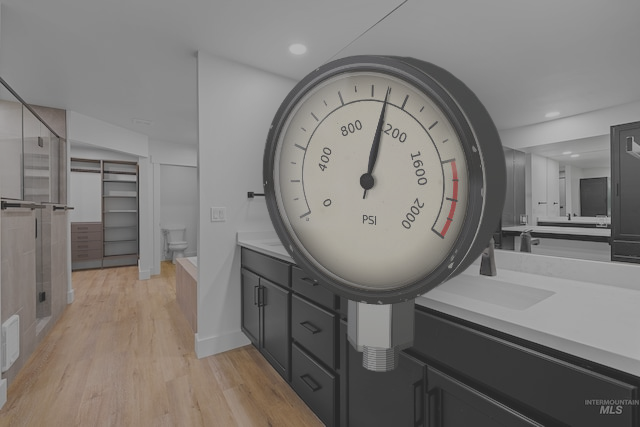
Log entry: 1100 psi
